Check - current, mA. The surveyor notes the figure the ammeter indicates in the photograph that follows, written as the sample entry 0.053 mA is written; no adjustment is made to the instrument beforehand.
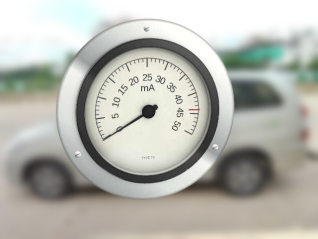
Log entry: 0 mA
